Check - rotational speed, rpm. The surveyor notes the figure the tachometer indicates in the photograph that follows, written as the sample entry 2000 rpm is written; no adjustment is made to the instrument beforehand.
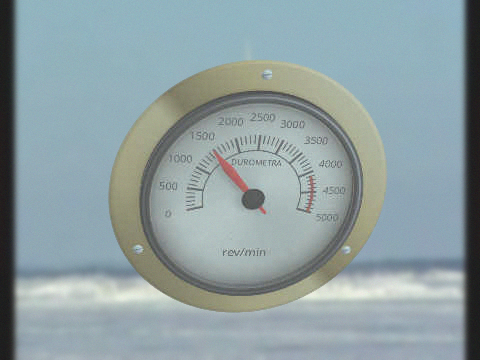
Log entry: 1500 rpm
